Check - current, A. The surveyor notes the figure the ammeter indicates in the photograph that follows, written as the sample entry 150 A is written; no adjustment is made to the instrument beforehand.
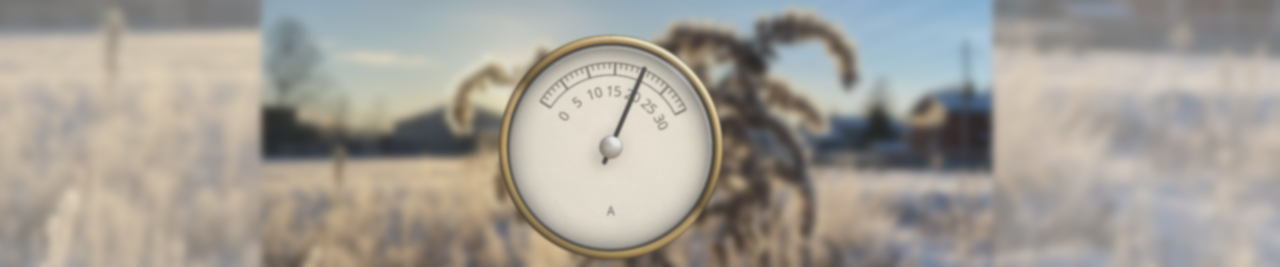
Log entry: 20 A
